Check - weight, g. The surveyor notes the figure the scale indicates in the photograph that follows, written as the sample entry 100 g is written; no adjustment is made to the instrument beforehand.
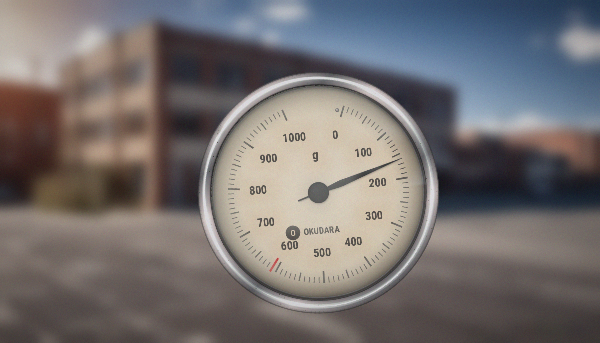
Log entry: 160 g
